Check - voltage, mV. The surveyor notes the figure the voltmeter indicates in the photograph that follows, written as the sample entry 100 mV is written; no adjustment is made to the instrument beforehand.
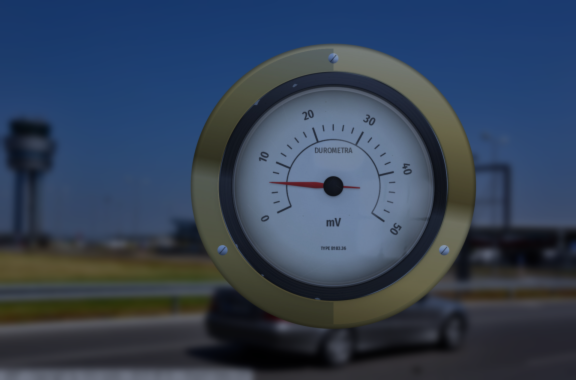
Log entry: 6 mV
